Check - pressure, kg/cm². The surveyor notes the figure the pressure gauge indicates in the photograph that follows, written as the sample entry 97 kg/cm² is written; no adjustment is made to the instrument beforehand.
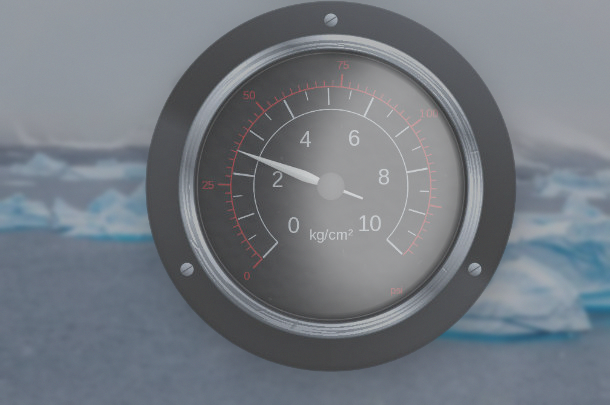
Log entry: 2.5 kg/cm²
